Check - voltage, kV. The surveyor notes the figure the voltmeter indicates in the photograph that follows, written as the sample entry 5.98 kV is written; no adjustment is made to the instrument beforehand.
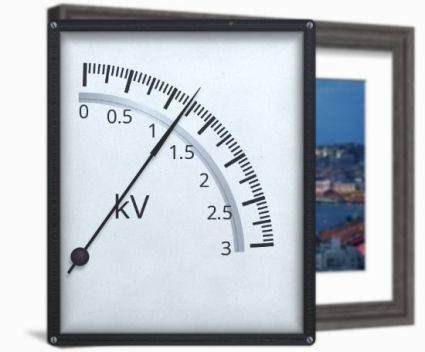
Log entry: 1.2 kV
